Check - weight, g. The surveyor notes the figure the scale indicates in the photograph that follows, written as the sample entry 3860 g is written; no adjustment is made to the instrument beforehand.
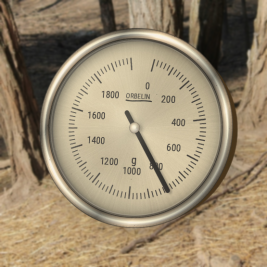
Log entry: 800 g
